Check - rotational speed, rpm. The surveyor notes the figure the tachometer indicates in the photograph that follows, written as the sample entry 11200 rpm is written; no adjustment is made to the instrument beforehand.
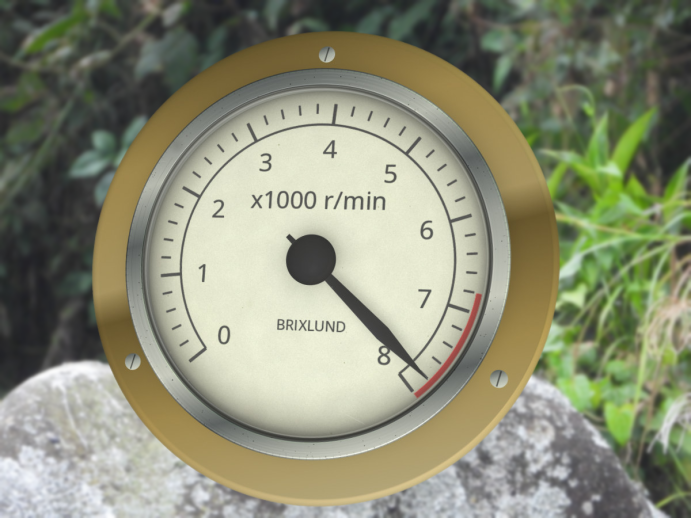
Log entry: 7800 rpm
